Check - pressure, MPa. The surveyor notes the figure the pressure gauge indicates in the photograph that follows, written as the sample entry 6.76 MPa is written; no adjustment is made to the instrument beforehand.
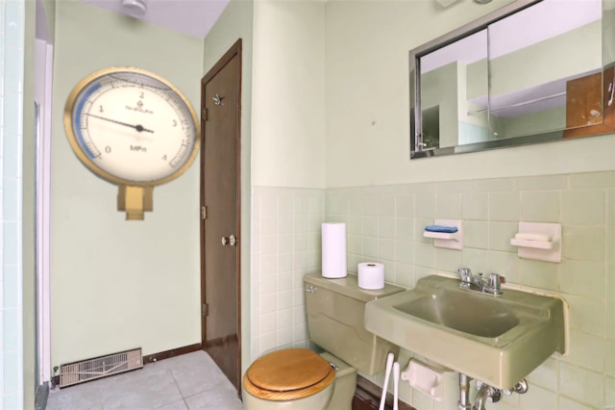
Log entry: 0.75 MPa
